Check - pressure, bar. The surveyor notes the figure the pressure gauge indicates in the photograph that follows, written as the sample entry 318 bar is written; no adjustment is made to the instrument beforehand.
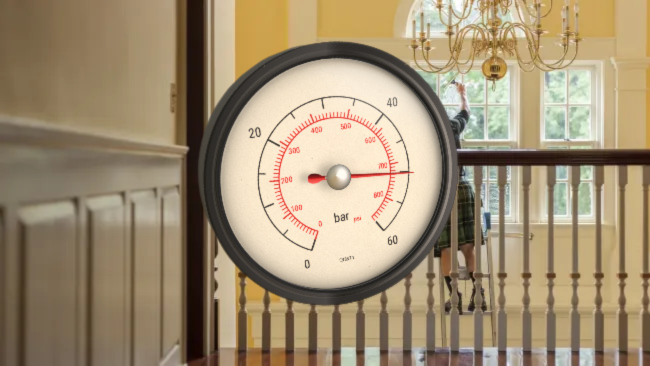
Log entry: 50 bar
